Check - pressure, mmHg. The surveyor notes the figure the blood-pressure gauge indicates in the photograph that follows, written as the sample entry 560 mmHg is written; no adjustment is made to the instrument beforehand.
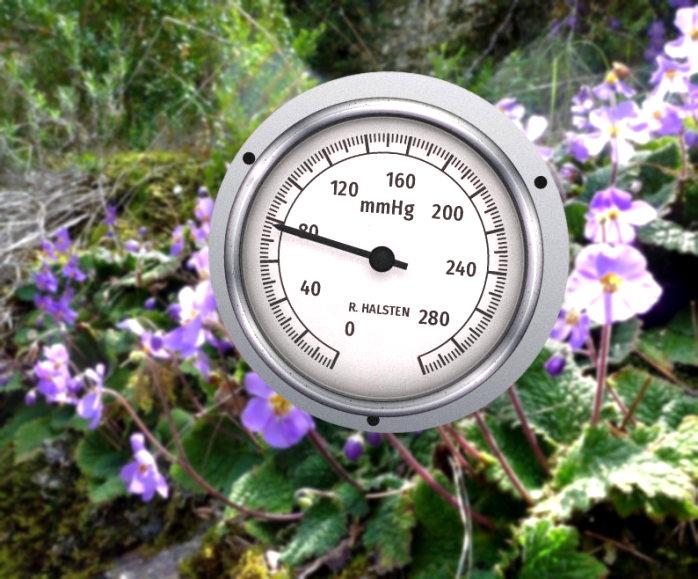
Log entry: 78 mmHg
